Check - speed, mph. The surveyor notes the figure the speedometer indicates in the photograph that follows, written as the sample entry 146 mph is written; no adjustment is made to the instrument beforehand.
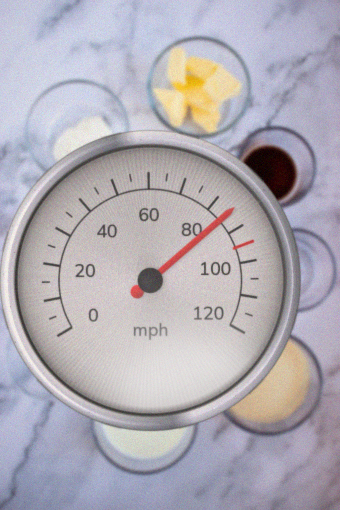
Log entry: 85 mph
